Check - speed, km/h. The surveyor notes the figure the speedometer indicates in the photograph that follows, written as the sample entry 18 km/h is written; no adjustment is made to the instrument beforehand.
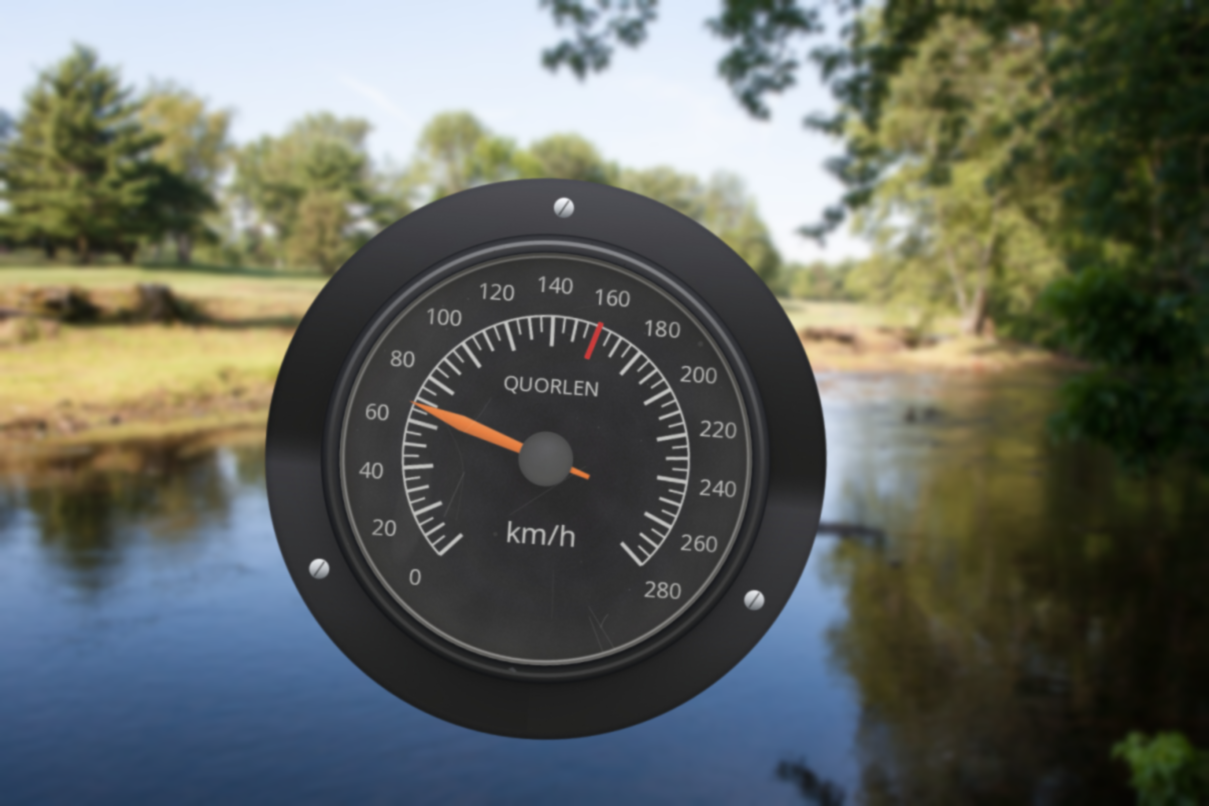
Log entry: 67.5 km/h
